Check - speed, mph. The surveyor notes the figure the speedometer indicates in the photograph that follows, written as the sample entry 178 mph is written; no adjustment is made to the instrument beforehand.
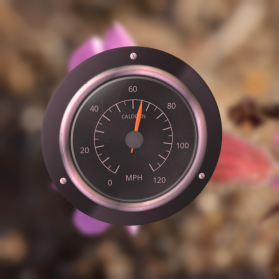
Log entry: 65 mph
